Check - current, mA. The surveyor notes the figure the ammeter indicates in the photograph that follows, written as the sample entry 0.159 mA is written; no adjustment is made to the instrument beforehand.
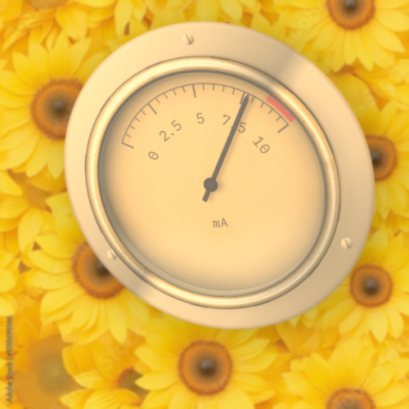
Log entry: 7.75 mA
